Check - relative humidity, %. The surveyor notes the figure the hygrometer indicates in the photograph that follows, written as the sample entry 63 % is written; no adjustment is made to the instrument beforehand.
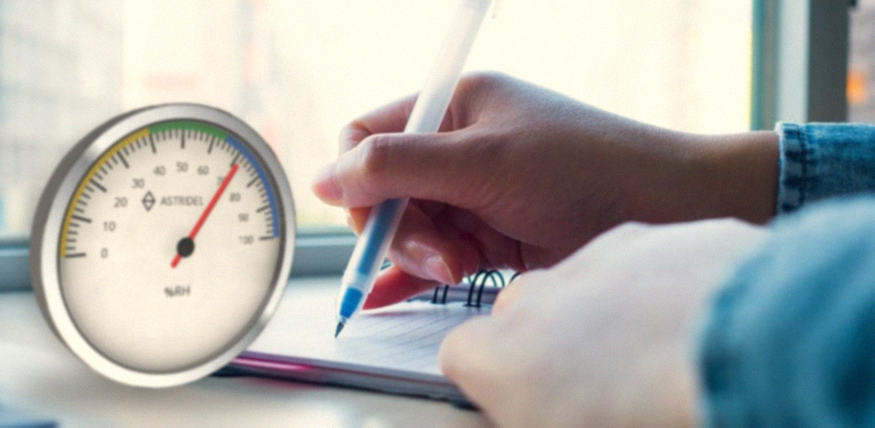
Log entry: 70 %
